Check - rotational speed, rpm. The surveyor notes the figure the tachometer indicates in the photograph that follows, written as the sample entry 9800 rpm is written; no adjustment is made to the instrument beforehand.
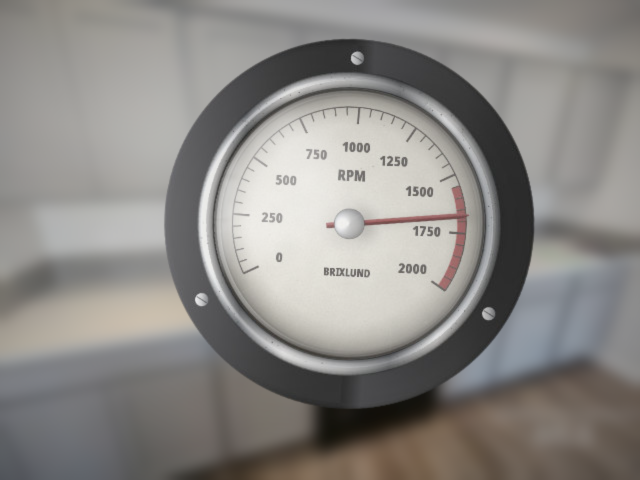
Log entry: 1675 rpm
